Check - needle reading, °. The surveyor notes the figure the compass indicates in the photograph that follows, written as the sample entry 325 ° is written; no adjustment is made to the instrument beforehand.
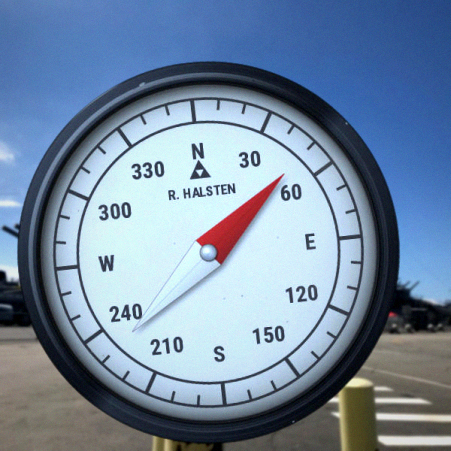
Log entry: 50 °
